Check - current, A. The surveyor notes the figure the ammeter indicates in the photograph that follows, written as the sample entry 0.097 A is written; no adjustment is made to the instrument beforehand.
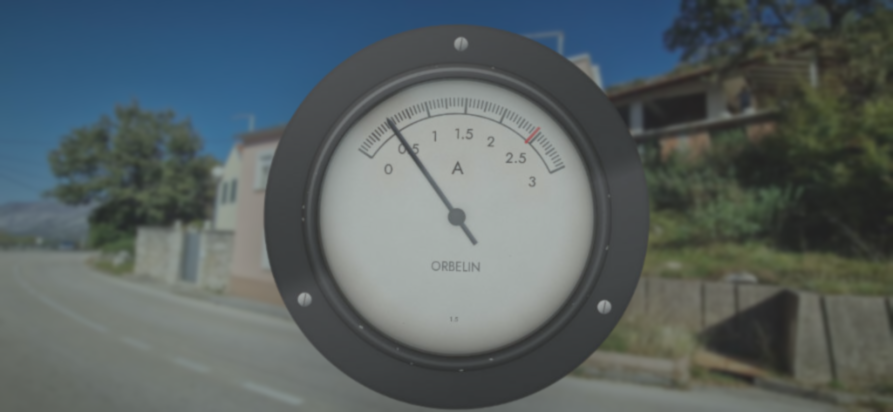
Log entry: 0.5 A
